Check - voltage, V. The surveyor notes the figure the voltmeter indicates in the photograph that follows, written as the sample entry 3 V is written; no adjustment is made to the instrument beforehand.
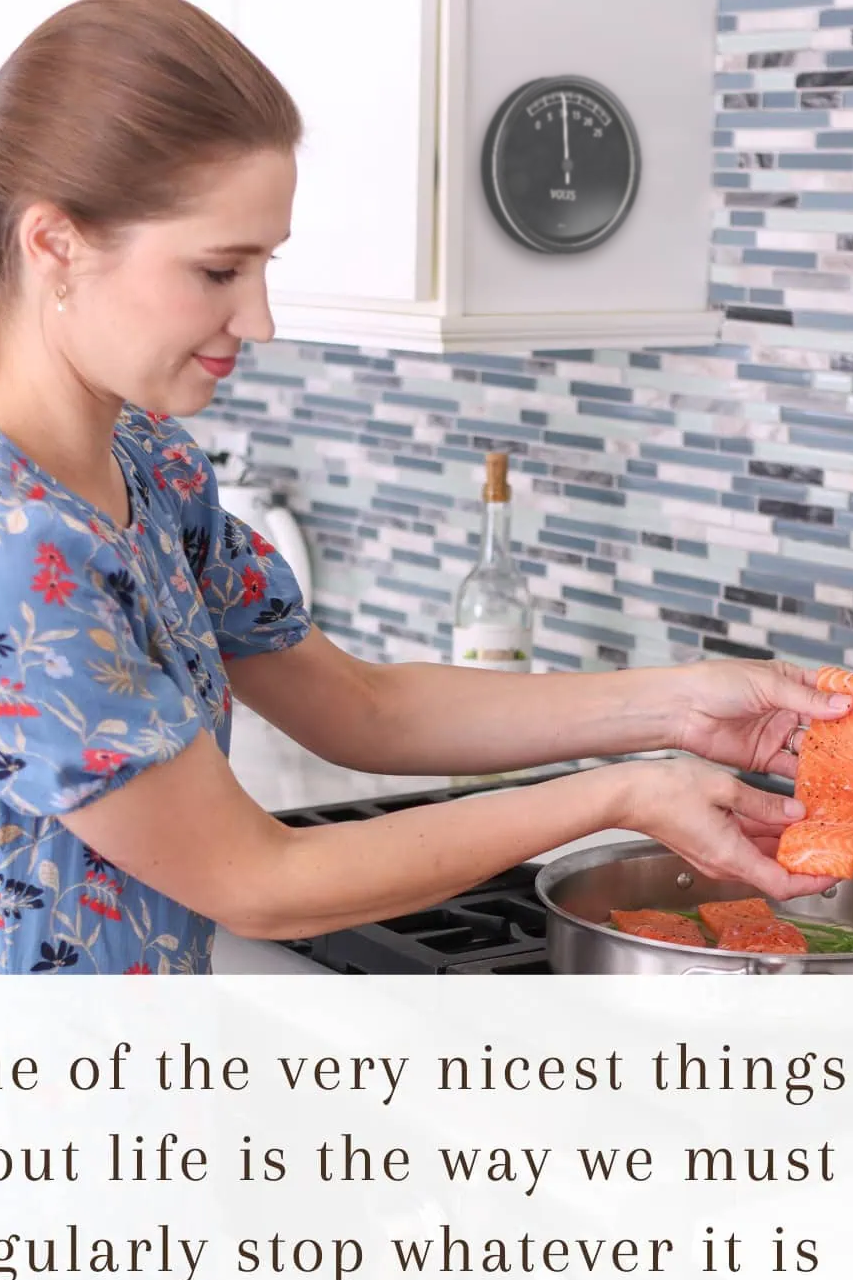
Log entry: 10 V
